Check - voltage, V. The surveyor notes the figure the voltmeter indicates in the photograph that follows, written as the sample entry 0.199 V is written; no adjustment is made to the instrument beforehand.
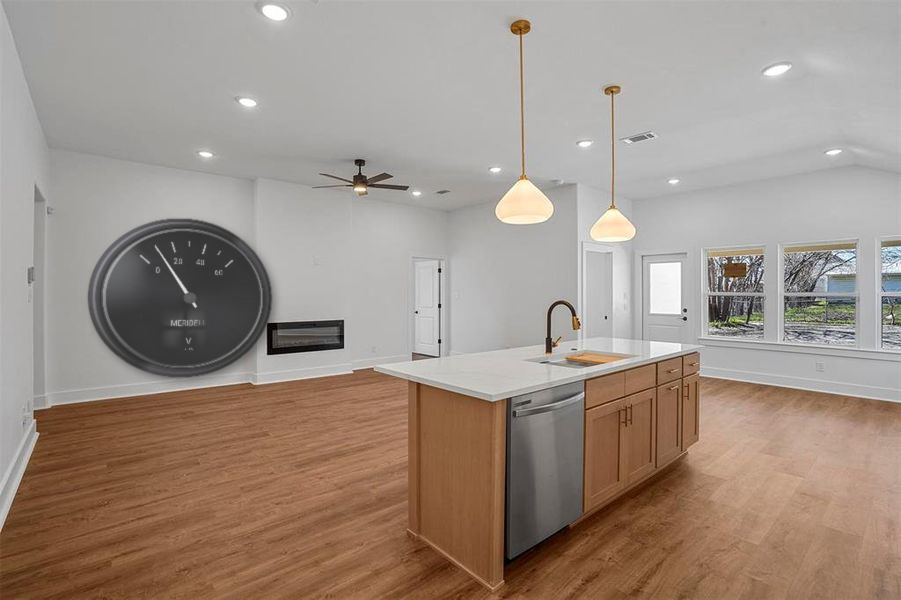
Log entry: 10 V
